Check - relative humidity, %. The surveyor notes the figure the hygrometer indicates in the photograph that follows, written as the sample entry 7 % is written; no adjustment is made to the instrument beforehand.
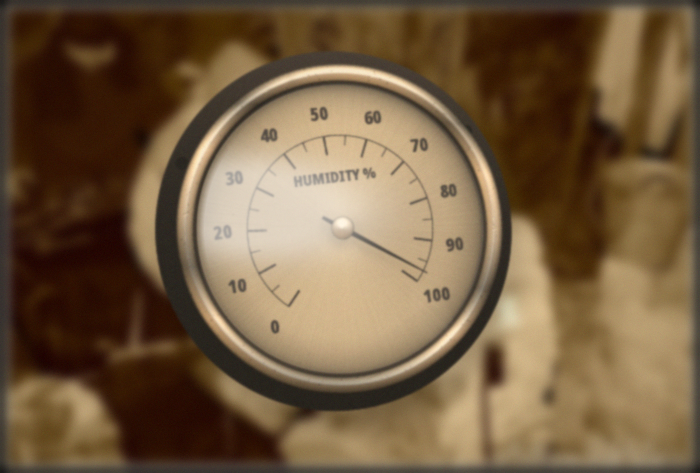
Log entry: 97.5 %
